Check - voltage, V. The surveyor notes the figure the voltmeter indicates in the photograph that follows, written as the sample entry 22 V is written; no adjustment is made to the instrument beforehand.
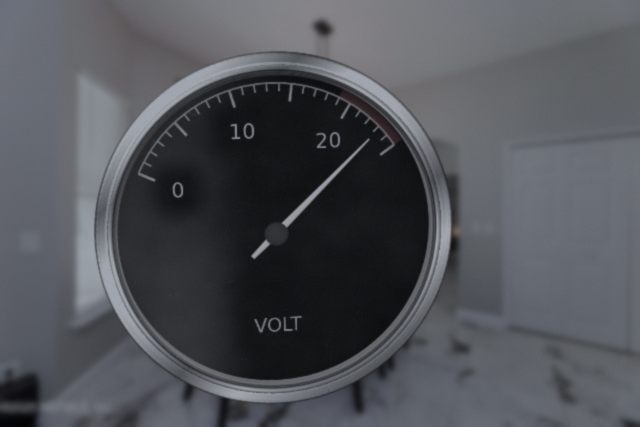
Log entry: 23 V
